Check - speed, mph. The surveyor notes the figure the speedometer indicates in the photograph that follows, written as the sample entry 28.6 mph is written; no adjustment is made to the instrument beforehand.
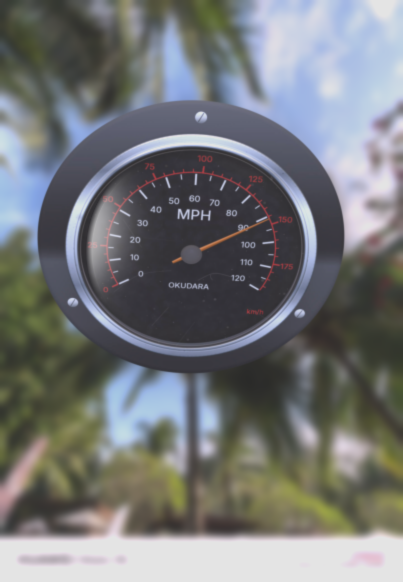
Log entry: 90 mph
